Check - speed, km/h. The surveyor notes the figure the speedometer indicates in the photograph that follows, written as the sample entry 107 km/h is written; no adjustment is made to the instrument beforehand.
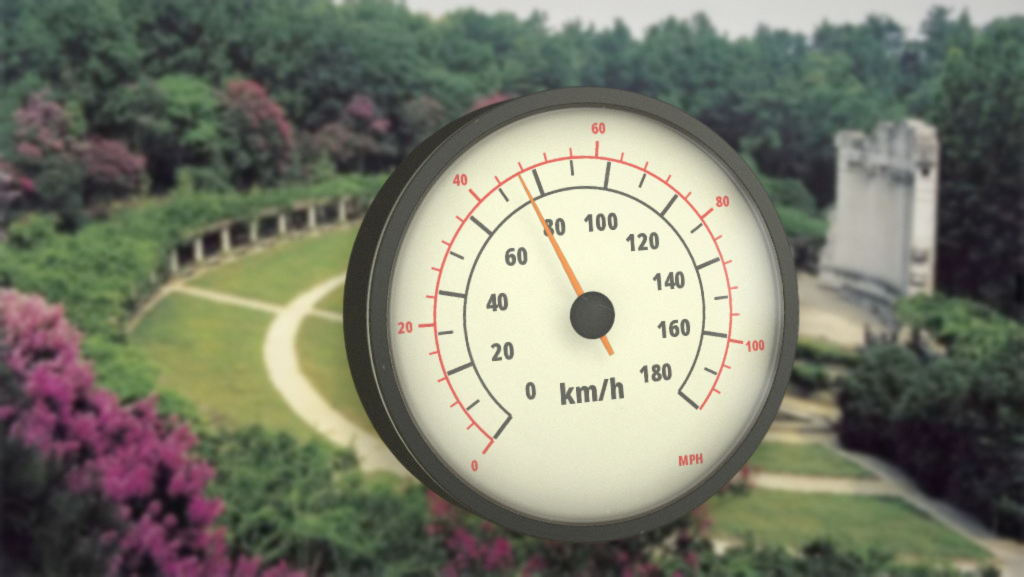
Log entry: 75 km/h
